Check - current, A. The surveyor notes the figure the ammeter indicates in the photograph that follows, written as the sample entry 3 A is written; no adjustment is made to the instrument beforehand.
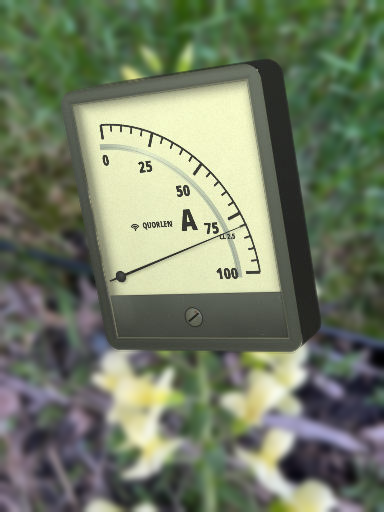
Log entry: 80 A
